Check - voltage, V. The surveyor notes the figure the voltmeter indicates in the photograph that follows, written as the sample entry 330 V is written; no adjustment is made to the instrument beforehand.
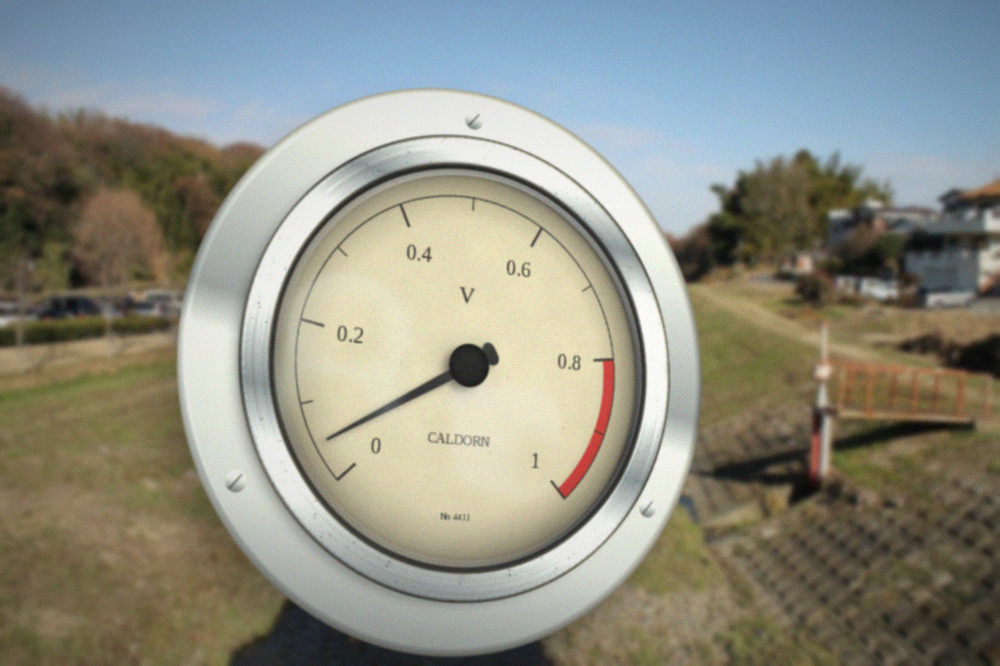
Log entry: 0.05 V
